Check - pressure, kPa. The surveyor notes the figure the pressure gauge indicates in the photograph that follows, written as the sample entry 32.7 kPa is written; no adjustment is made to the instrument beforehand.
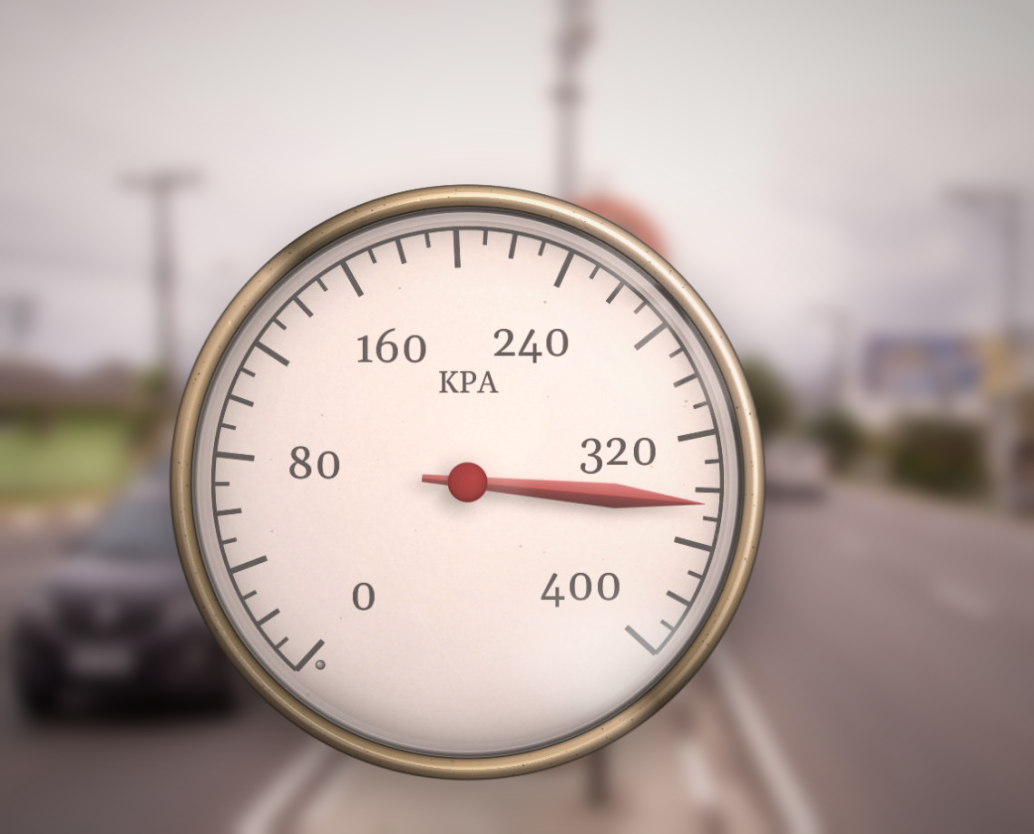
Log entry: 345 kPa
